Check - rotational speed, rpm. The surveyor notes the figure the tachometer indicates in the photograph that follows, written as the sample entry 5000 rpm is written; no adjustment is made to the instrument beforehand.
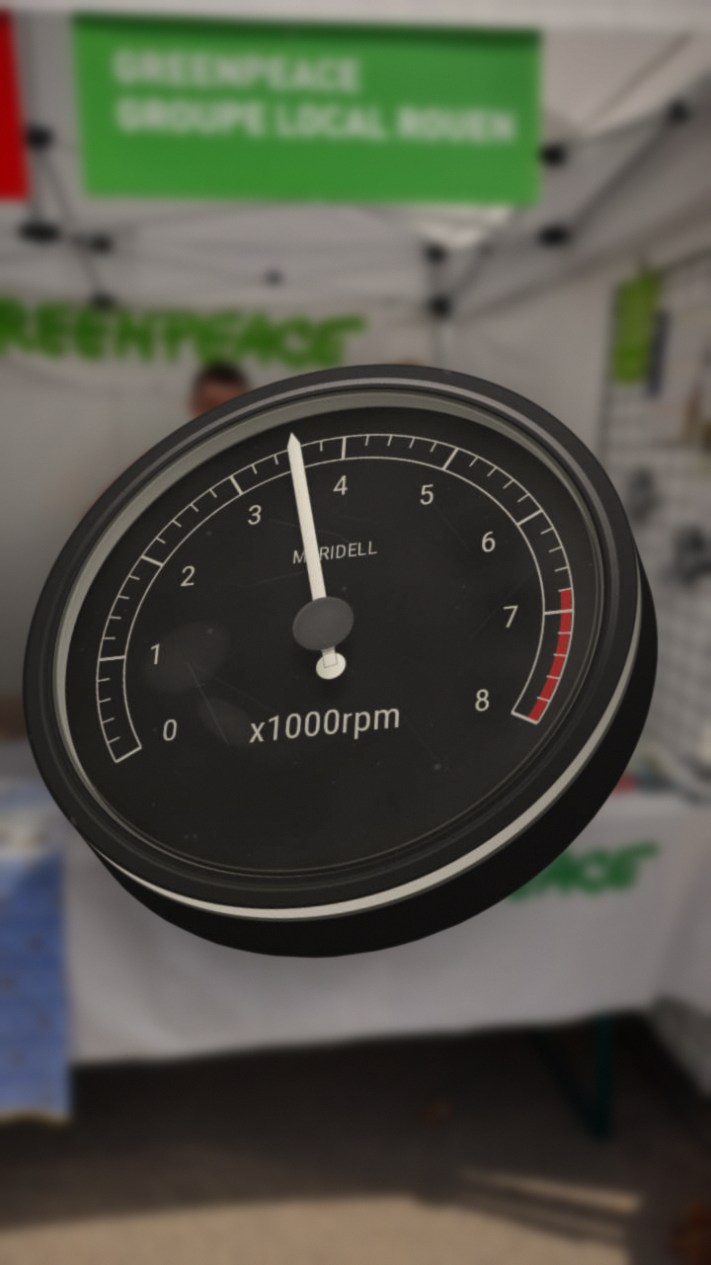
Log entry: 3600 rpm
